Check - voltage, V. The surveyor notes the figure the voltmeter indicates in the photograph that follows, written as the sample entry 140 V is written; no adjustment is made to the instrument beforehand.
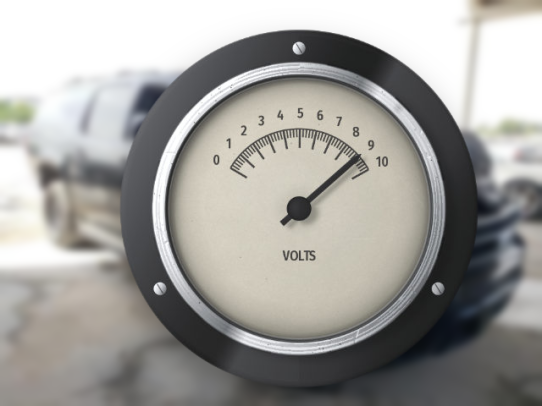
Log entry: 9 V
